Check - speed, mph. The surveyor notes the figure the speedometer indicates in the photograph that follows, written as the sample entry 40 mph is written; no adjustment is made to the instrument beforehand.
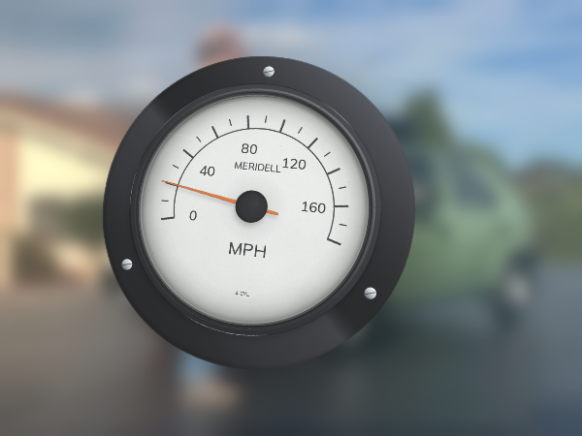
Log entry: 20 mph
